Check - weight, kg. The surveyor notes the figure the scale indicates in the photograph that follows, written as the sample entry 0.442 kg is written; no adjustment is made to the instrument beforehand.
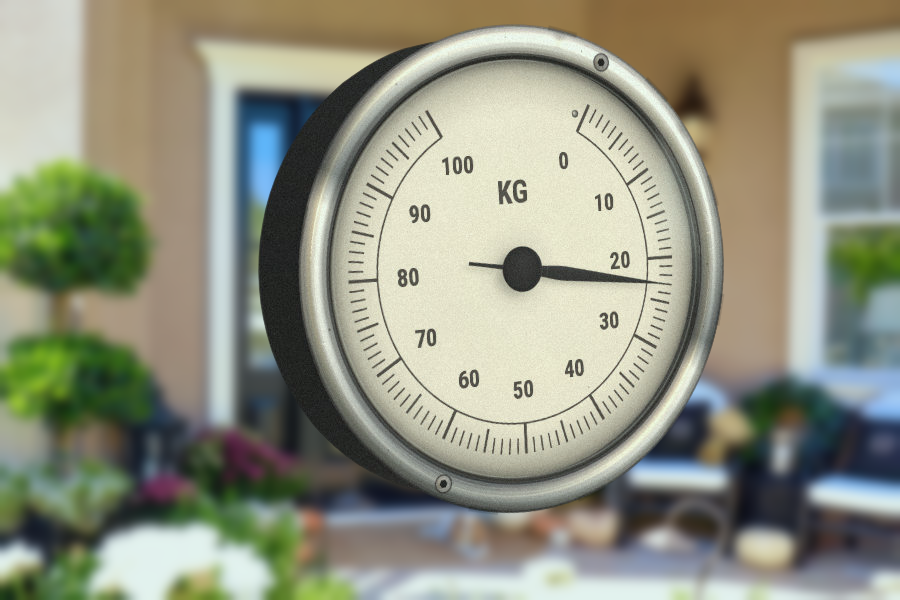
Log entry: 23 kg
